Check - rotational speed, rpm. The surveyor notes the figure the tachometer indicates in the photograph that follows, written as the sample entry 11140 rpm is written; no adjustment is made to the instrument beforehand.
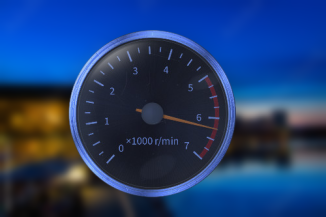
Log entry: 6250 rpm
